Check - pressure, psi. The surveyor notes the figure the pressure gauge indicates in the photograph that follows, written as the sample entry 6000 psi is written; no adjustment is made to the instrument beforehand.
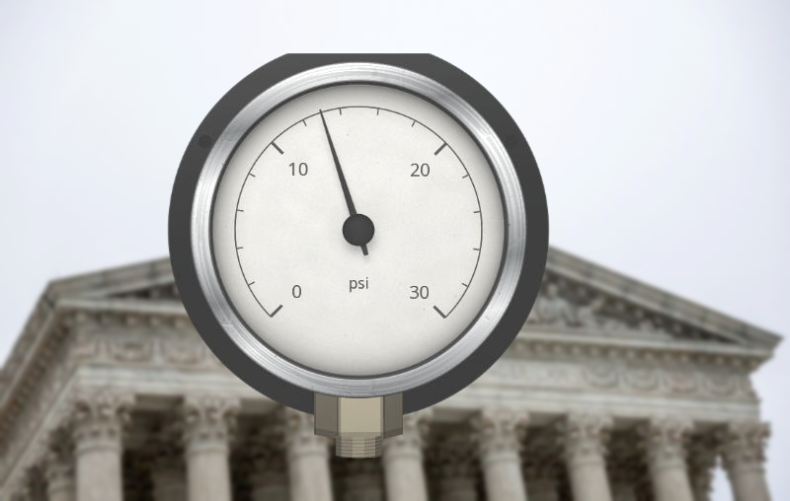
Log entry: 13 psi
